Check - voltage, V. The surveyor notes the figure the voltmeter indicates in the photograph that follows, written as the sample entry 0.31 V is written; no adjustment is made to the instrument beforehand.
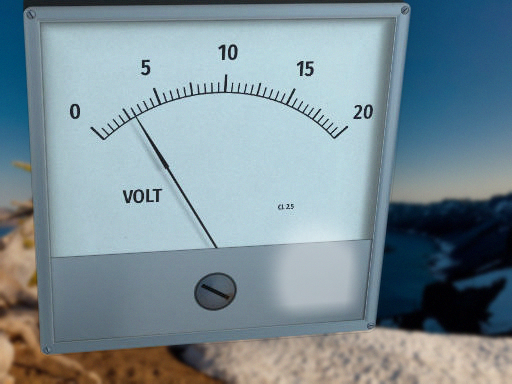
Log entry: 3 V
